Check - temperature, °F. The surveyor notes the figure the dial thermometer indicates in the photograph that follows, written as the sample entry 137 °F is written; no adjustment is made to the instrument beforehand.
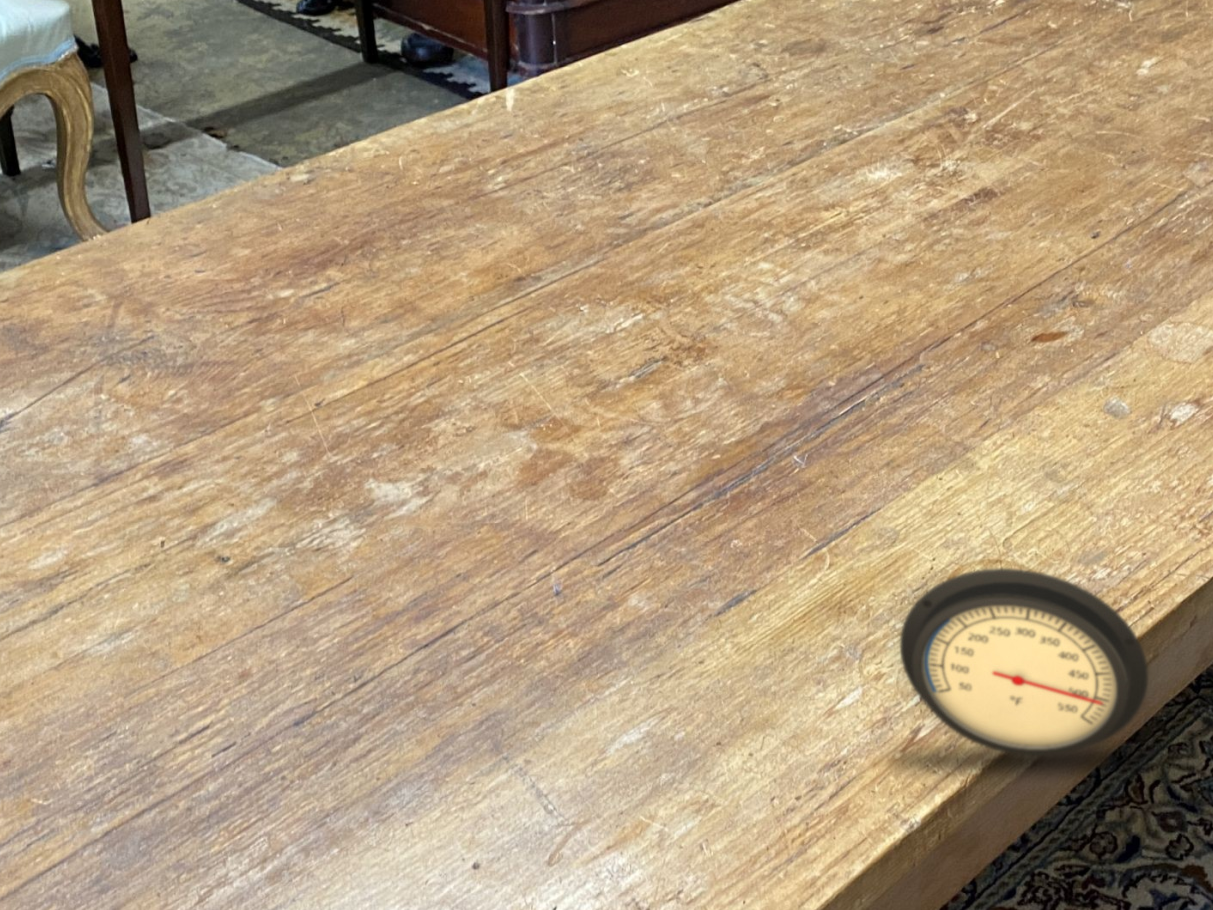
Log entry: 500 °F
